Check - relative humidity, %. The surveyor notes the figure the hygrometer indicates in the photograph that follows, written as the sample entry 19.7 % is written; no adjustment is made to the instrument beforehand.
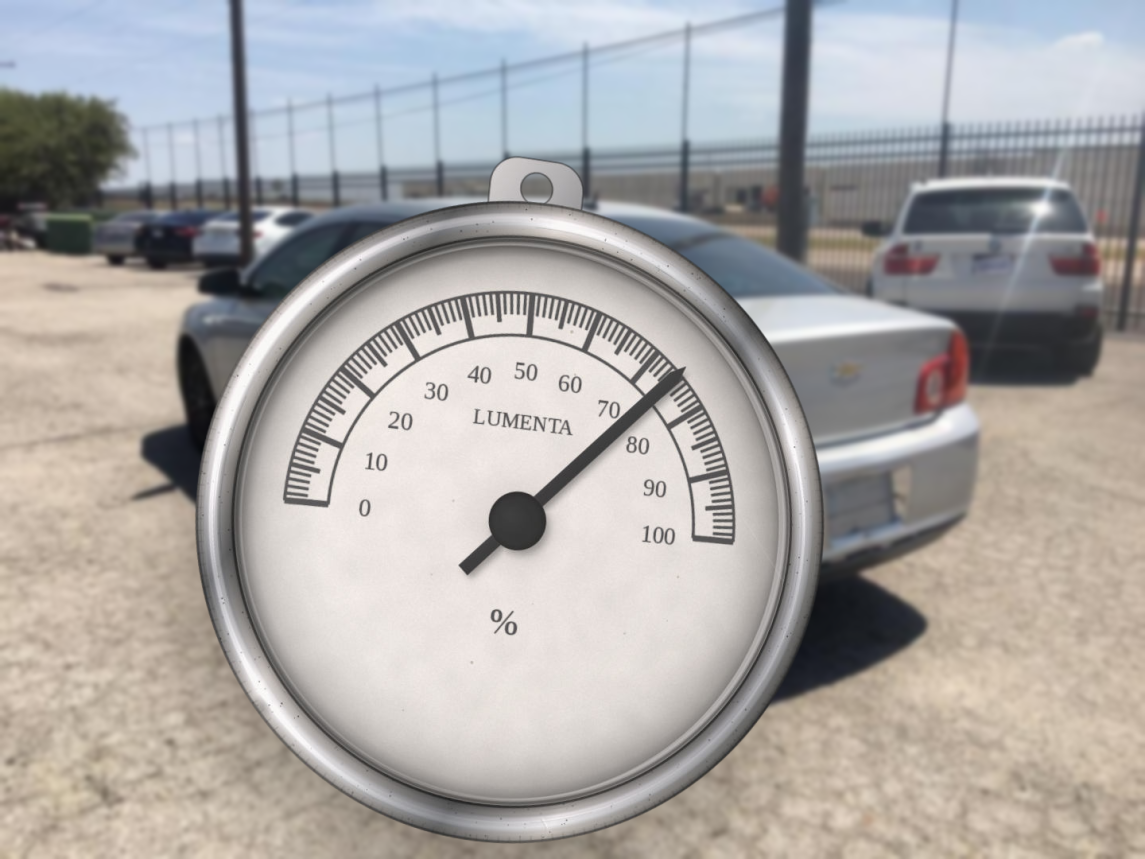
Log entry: 74 %
